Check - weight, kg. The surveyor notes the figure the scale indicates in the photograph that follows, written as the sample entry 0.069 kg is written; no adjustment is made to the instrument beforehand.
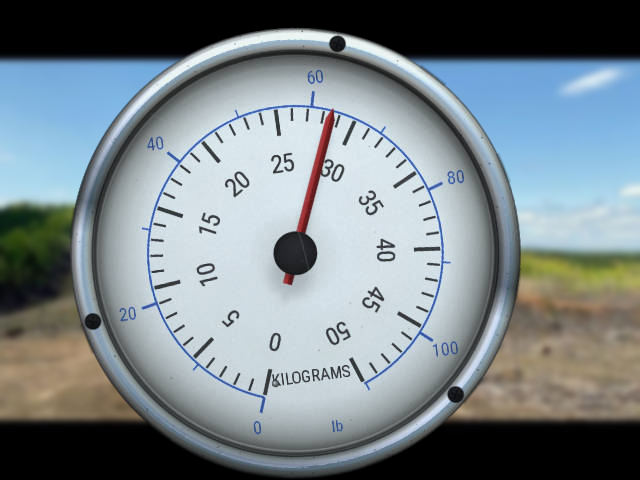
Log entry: 28.5 kg
